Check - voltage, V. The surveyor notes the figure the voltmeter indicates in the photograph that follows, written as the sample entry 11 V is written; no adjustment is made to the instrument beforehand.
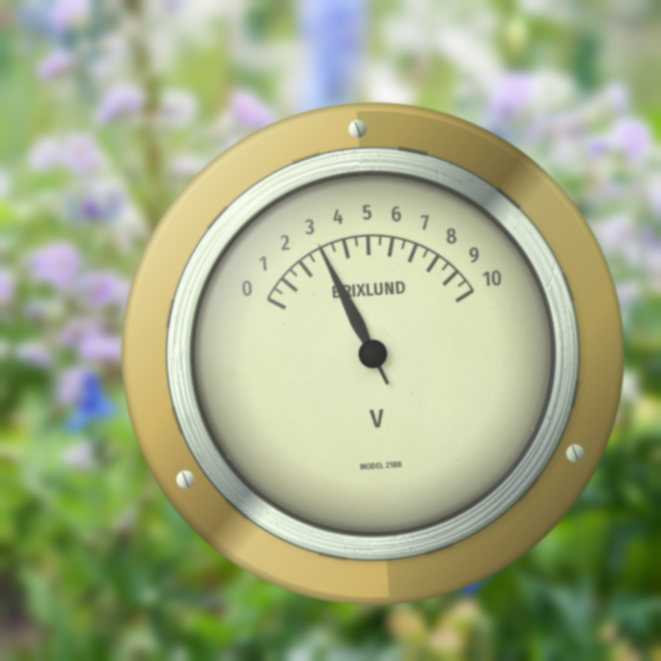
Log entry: 3 V
